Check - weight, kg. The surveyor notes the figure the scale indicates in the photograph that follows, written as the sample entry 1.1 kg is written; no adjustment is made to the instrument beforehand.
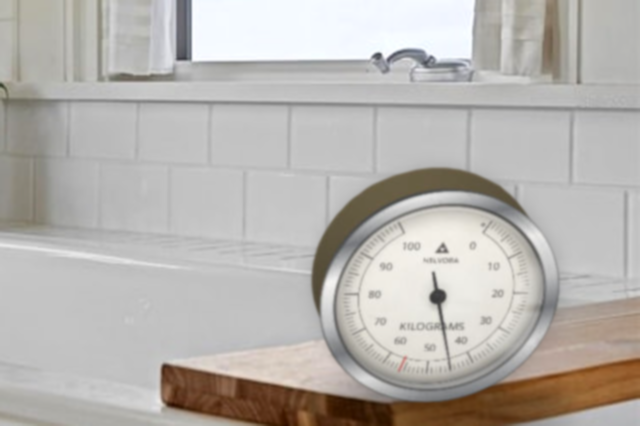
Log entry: 45 kg
